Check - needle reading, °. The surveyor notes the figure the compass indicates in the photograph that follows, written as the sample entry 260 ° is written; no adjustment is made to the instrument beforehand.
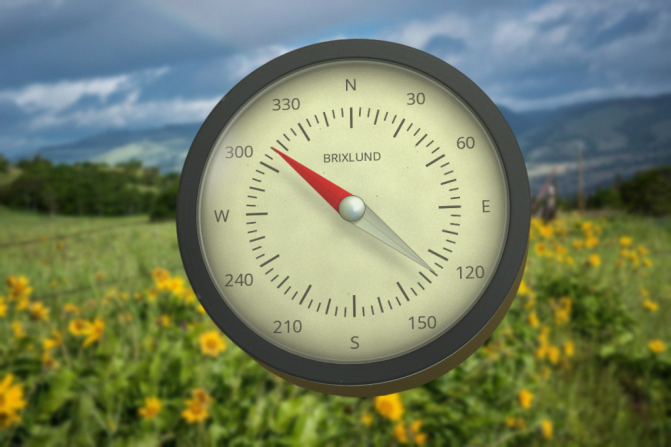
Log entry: 310 °
